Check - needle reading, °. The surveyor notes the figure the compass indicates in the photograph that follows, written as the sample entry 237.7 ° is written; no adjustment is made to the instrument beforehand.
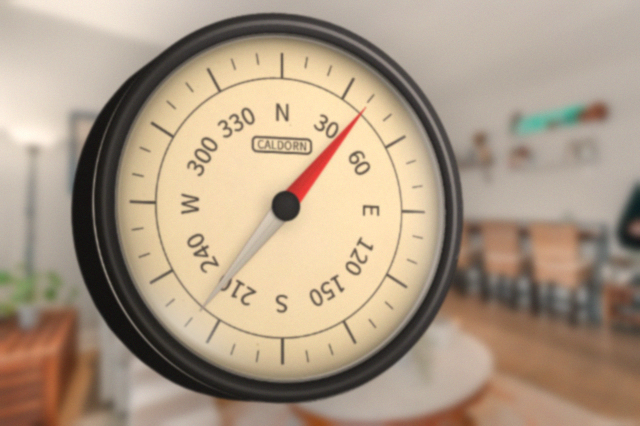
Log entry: 40 °
